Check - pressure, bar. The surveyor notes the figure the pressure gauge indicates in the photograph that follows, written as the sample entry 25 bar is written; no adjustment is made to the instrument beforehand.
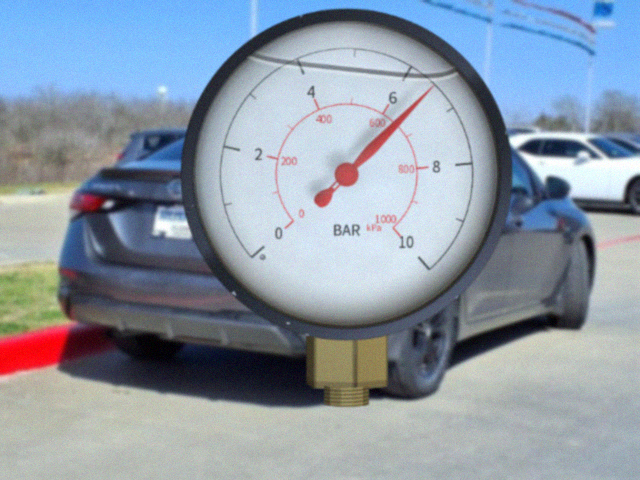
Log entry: 6.5 bar
